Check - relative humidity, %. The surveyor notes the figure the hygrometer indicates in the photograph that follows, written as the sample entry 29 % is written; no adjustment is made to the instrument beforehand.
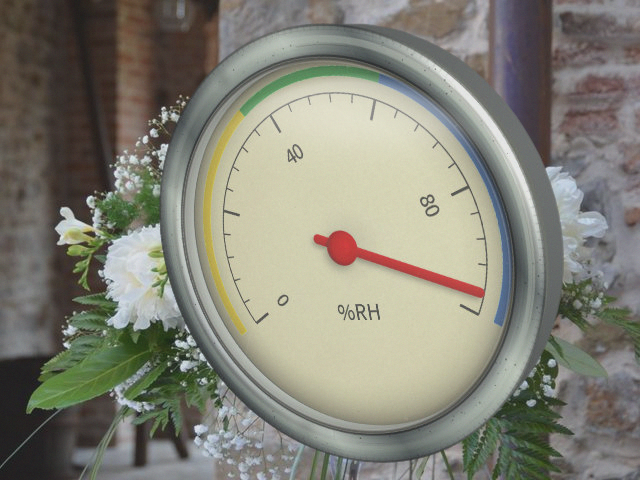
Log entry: 96 %
